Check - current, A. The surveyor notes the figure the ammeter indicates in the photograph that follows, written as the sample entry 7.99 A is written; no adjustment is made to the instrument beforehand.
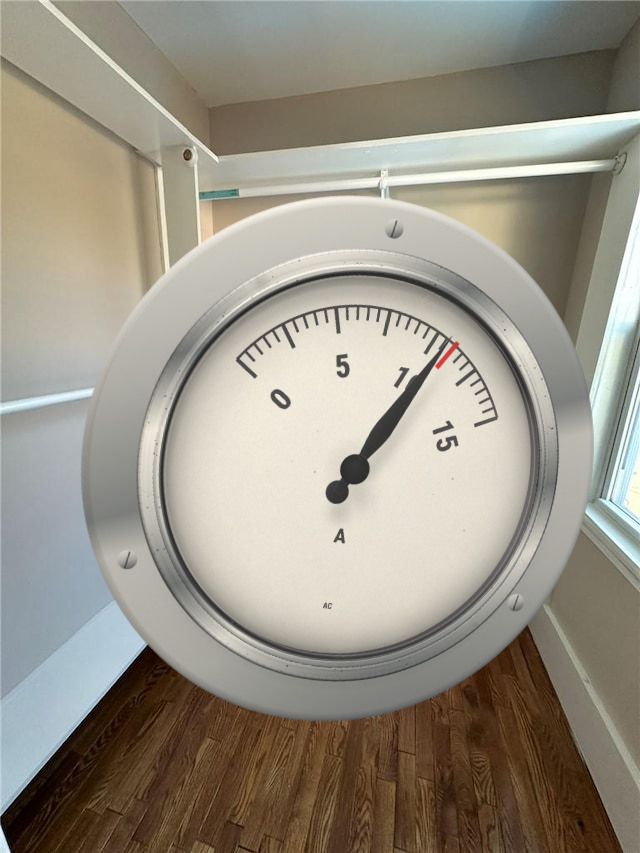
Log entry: 10.5 A
